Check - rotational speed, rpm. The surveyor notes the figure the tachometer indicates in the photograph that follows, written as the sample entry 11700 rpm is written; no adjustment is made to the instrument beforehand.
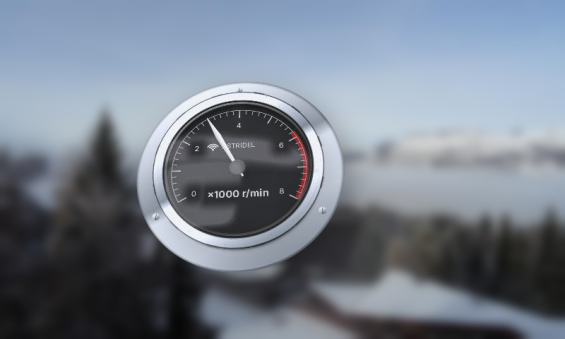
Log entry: 3000 rpm
